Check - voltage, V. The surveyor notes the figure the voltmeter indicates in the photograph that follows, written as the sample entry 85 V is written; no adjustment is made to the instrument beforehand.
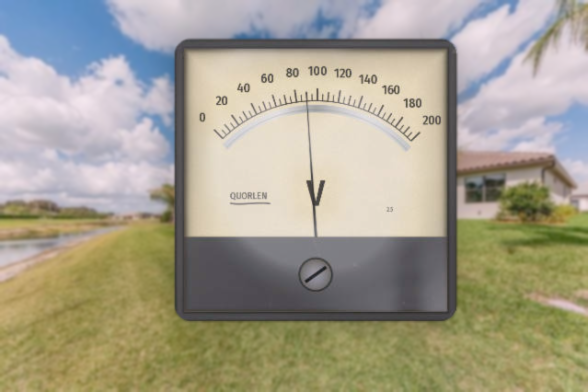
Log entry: 90 V
